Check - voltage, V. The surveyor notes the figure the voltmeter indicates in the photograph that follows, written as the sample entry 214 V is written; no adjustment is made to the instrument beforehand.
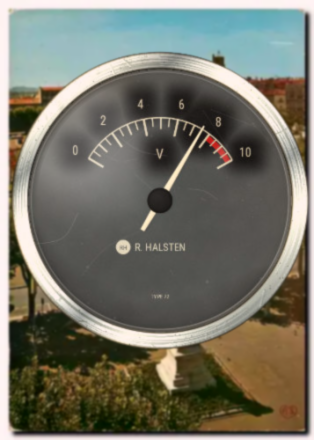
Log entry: 7.5 V
